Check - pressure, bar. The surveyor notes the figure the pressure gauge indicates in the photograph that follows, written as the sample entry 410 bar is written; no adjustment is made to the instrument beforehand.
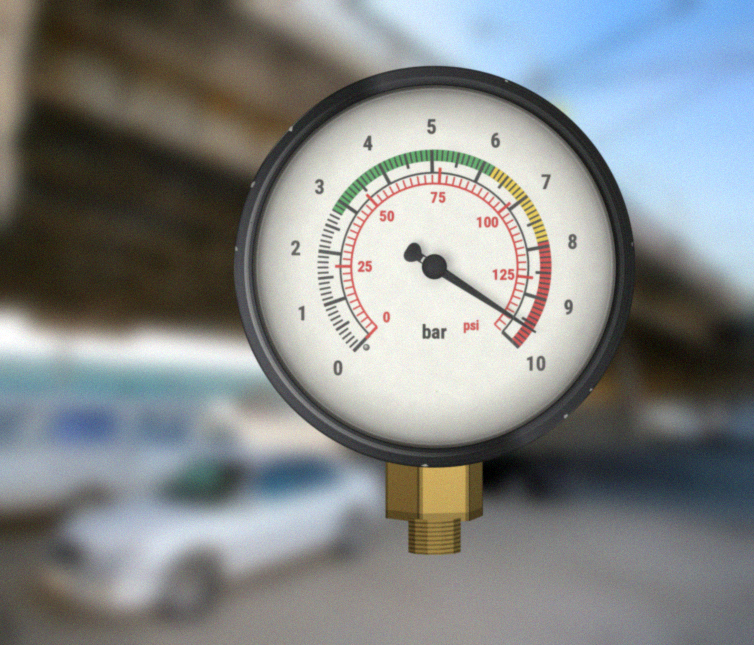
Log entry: 9.6 bar
